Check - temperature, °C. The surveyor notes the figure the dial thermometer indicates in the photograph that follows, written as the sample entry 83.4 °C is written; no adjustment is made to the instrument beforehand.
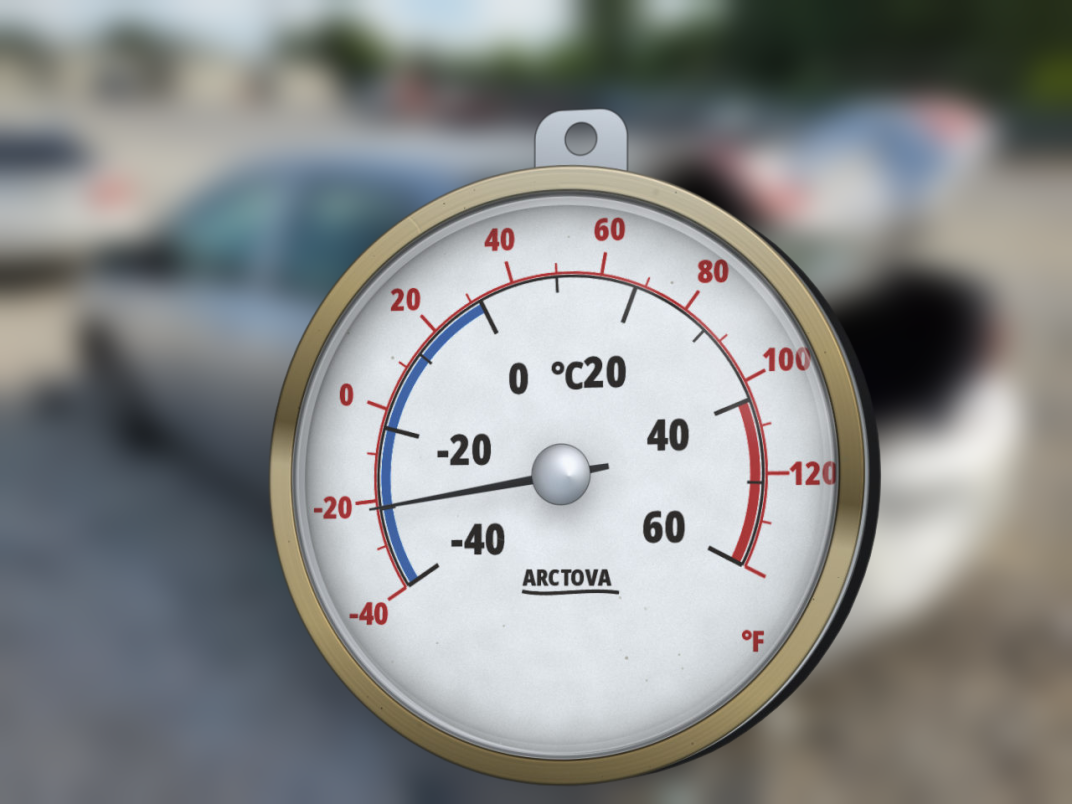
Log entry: -30 °C
